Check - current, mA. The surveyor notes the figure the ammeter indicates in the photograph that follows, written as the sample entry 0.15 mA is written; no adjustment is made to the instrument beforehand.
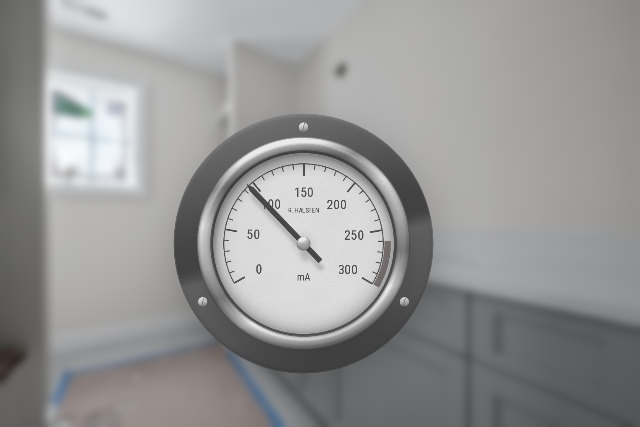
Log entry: 95 mA
